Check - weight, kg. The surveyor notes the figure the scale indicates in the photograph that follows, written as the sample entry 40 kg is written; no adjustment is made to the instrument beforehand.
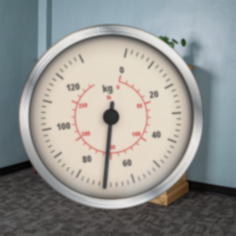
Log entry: 70 kg
